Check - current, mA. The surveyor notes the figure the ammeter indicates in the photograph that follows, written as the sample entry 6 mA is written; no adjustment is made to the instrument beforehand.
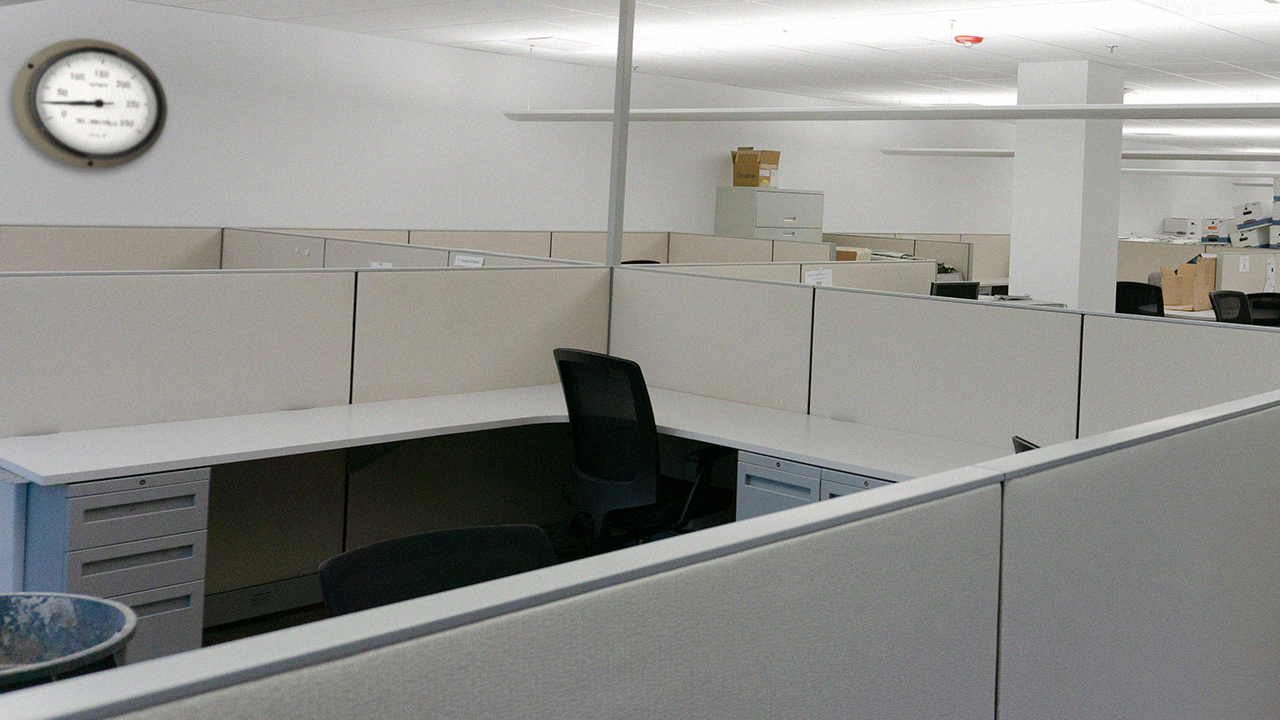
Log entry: 25 mA
